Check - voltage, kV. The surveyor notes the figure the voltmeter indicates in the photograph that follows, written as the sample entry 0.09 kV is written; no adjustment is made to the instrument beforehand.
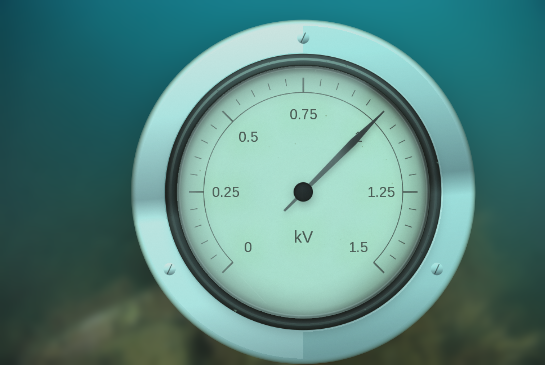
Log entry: 1 kV
